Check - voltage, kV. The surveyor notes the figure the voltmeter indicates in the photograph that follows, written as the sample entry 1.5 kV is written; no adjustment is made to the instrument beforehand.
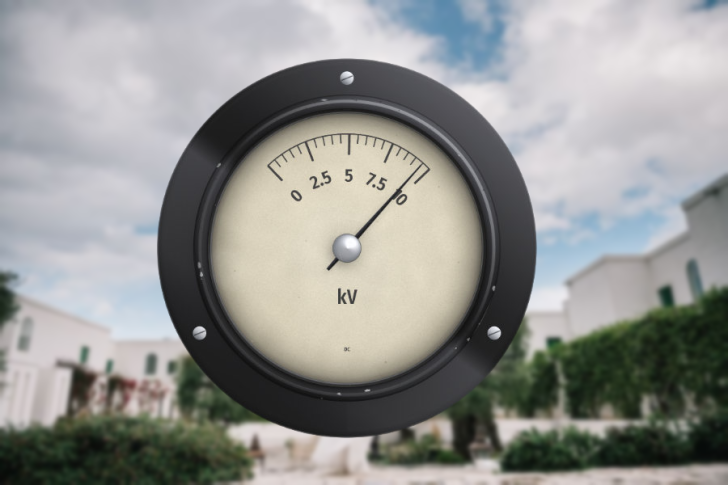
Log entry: 9.5 kV
